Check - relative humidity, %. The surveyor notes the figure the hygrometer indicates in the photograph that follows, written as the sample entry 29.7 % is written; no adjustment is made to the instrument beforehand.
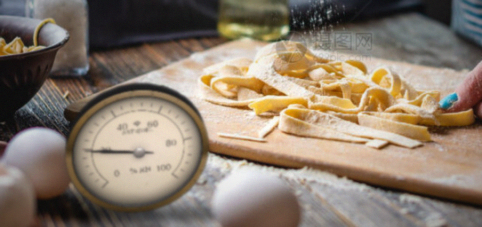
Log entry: 20 %
